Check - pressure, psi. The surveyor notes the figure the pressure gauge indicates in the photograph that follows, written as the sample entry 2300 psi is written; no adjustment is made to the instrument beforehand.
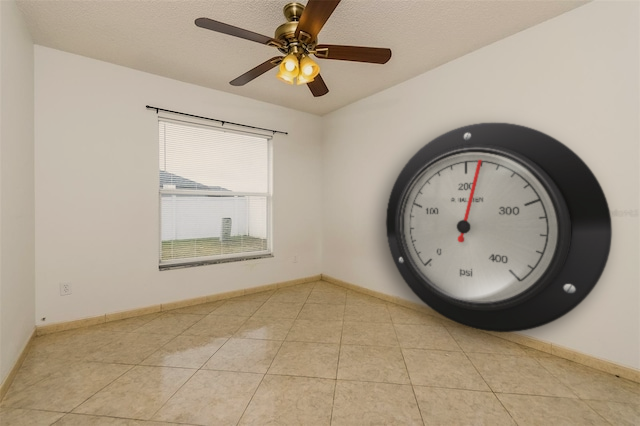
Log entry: 220 psi
